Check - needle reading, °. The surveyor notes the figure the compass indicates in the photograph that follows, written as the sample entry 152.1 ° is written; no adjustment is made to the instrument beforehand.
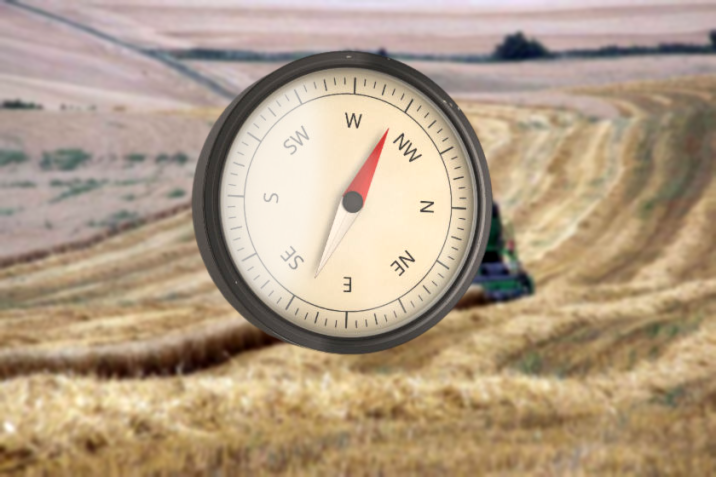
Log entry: 295 °
